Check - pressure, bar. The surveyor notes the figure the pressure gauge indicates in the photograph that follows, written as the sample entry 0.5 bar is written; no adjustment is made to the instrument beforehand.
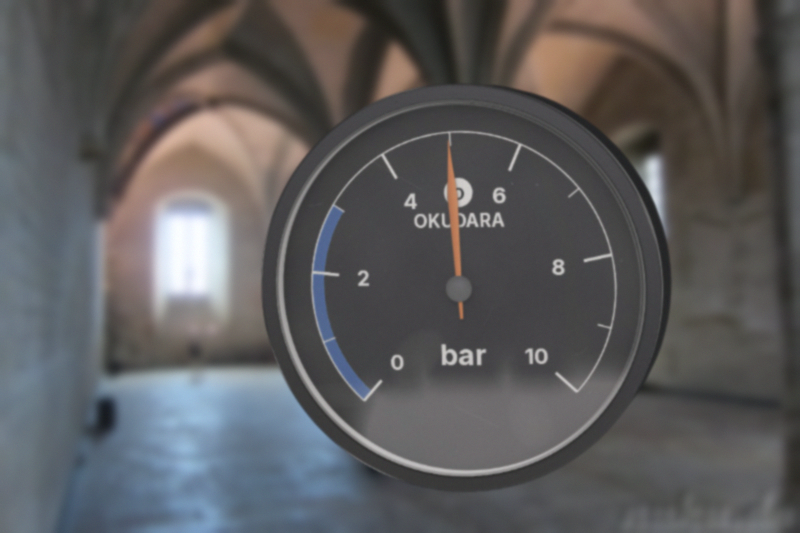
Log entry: 5 bar
